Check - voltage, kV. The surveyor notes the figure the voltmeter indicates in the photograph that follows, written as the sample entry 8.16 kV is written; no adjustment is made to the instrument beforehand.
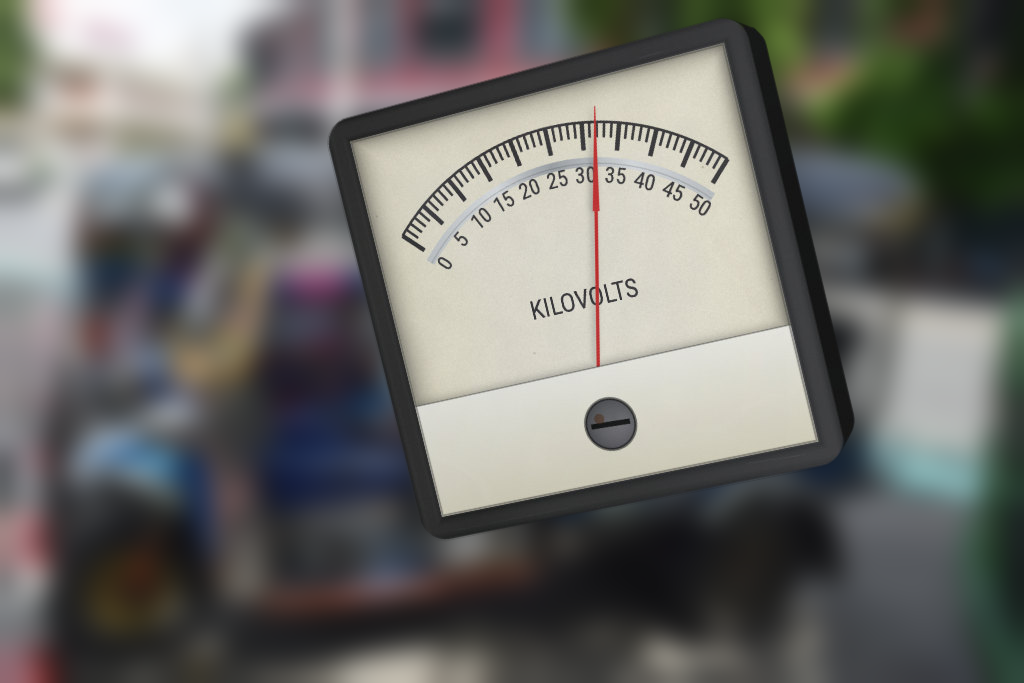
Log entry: 32 kV
